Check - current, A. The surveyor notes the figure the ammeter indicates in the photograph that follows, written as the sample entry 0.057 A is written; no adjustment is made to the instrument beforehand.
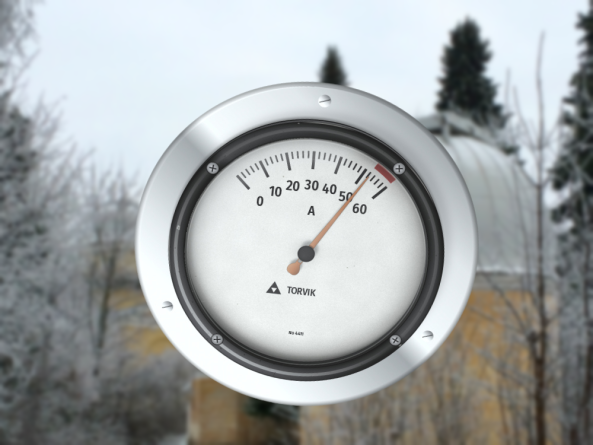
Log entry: 52 A
